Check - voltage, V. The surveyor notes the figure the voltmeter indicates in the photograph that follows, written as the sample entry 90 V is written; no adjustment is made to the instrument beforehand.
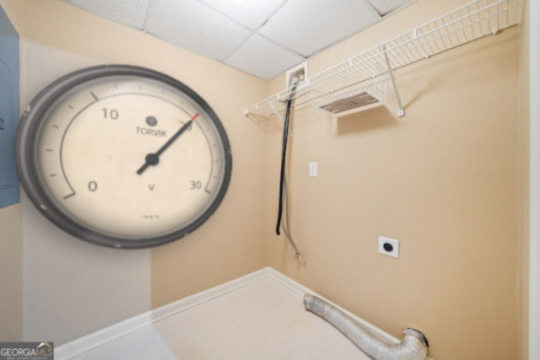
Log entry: 20 V
